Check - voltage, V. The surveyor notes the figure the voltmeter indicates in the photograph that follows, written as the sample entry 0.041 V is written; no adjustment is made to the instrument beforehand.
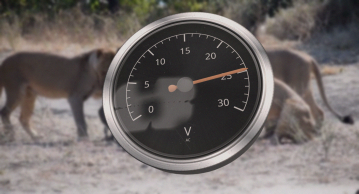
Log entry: 25 V
